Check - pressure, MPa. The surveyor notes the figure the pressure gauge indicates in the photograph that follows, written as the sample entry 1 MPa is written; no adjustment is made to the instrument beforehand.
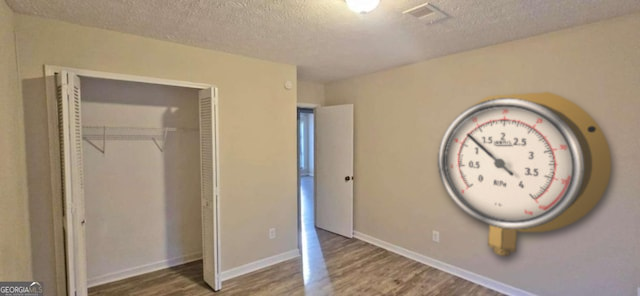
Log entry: 1.25 MPa
